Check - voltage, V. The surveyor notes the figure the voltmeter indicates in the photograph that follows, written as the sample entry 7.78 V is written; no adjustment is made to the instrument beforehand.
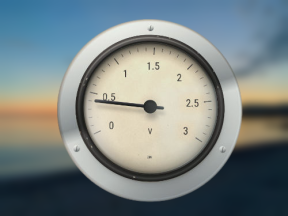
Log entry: 0.4 V
